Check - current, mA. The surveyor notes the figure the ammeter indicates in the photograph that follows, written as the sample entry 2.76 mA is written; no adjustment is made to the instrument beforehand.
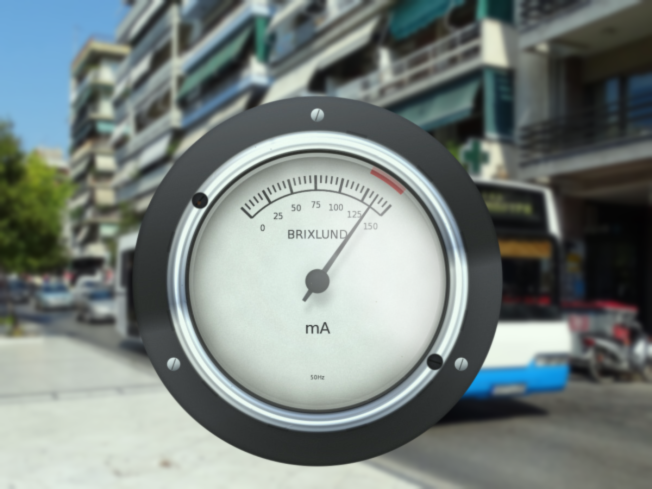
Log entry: 135 mA
